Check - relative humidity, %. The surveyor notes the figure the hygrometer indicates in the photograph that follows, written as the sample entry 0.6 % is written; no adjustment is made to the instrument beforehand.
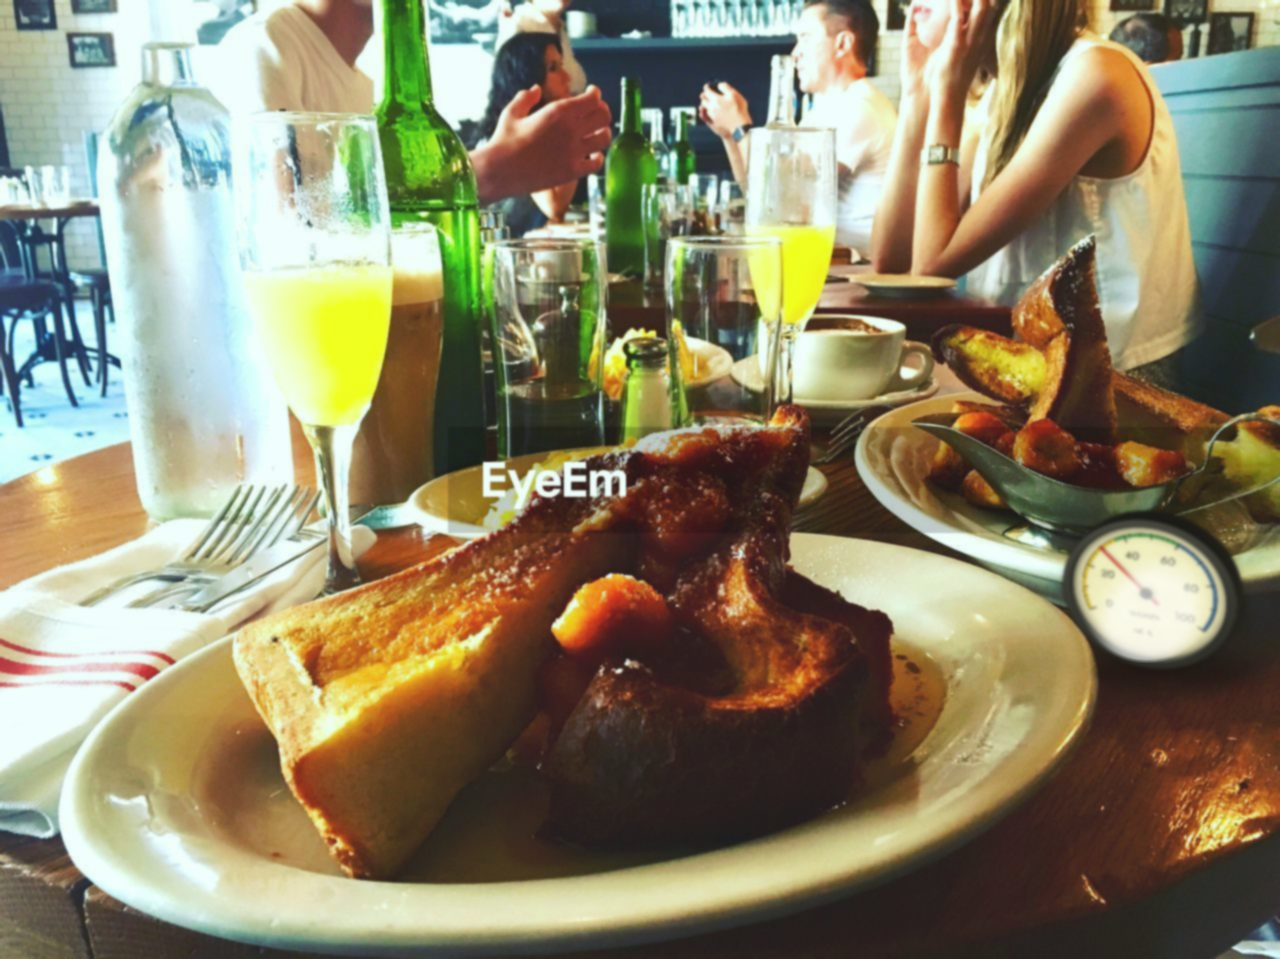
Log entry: 30 %
